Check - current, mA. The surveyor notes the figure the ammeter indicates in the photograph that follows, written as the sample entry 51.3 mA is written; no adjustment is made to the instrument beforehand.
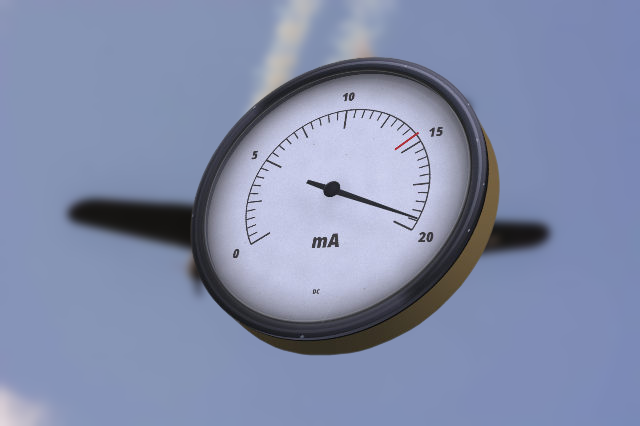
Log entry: 19.5 mA
